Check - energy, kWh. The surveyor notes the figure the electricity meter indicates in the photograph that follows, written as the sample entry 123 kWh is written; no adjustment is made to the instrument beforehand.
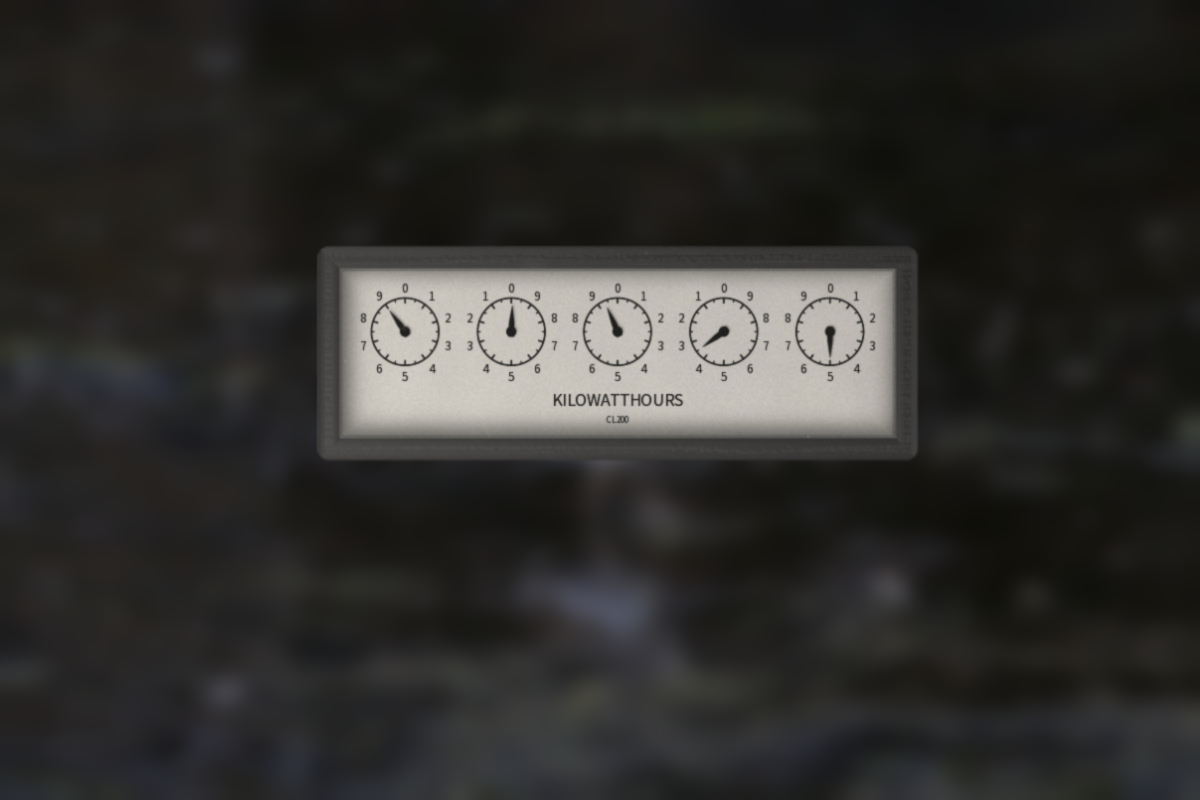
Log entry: 89935 kWh
